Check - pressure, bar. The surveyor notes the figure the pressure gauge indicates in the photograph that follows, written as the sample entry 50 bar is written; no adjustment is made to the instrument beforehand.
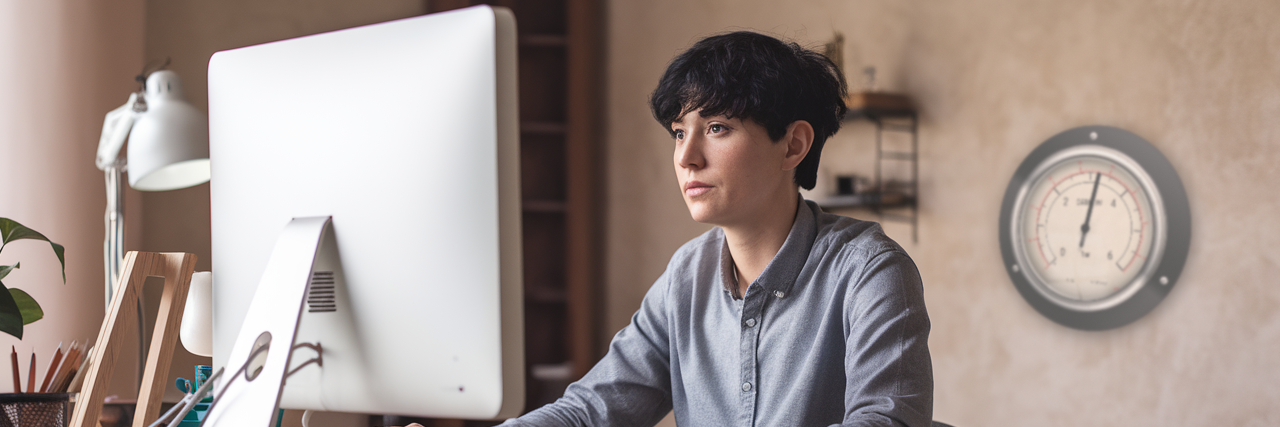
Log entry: 3.25 bar
